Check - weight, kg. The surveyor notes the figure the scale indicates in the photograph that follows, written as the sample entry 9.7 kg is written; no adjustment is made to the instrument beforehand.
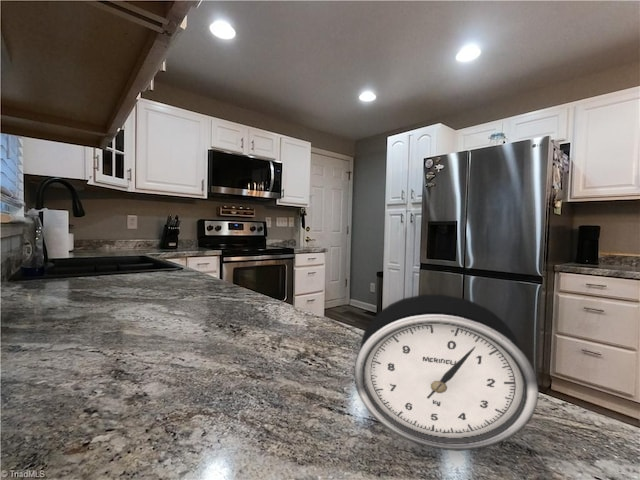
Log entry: 0.5 kg
